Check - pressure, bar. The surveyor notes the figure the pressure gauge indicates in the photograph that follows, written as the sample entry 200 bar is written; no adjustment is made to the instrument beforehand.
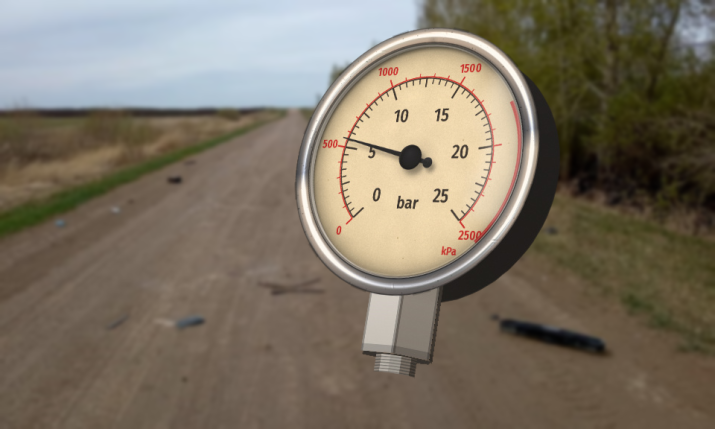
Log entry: 5.5 bar
